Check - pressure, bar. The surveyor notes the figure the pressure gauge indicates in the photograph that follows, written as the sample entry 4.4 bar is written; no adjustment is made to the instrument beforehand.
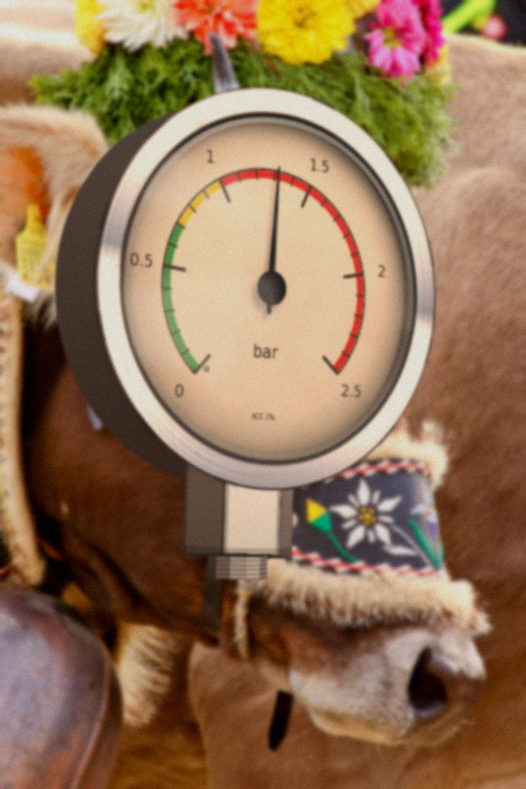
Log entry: 1.3 bar
